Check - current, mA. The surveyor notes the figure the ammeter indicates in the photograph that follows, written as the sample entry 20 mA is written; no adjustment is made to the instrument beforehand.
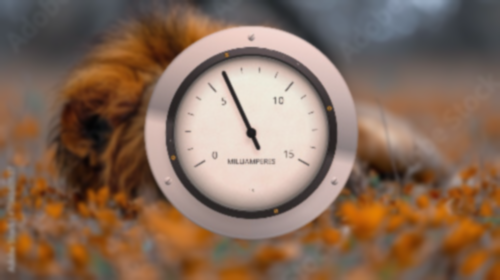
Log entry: 6 mA
